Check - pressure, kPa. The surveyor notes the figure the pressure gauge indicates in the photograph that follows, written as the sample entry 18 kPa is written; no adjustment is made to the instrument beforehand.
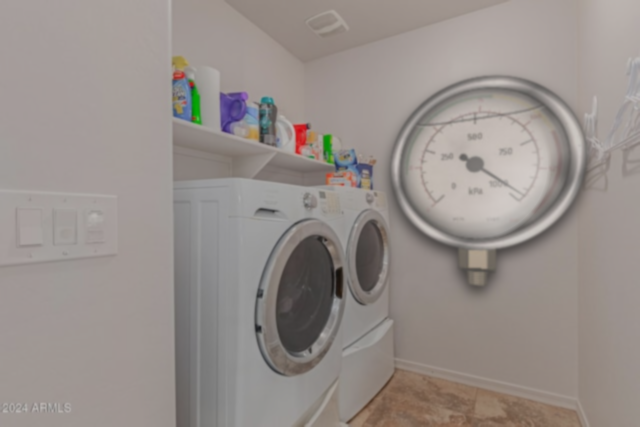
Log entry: 975 kPa
